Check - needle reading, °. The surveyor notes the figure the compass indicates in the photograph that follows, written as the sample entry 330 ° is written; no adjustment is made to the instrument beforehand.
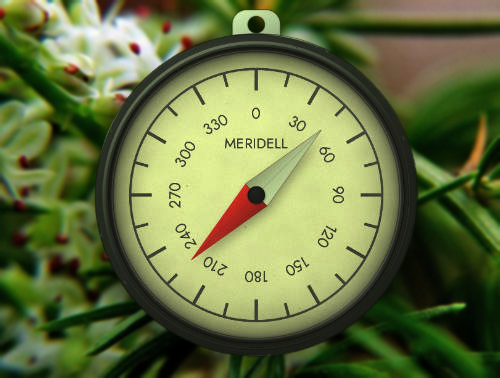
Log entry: 225 °
